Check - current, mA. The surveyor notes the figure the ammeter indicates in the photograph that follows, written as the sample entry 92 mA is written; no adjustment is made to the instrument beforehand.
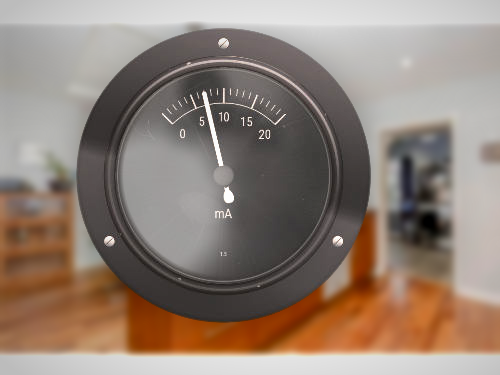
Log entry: 7 mA
